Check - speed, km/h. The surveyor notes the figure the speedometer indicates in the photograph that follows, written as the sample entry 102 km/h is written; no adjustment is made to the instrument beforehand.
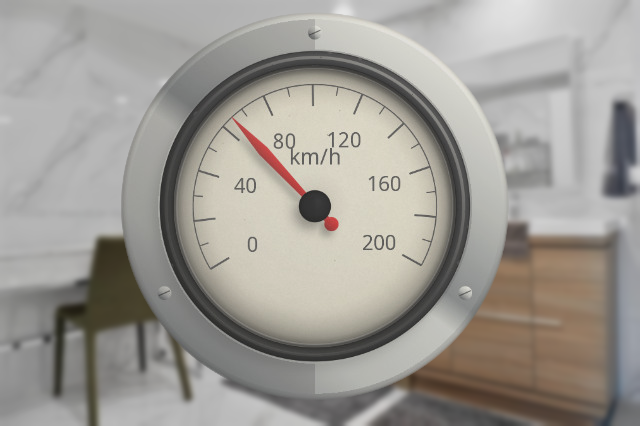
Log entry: 65 km/h
